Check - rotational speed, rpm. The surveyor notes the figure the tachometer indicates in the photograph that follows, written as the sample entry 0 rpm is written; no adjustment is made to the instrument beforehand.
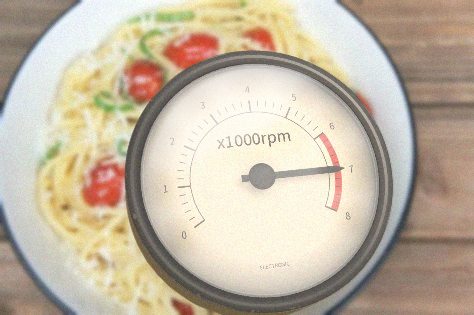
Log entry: 7000 rpm
